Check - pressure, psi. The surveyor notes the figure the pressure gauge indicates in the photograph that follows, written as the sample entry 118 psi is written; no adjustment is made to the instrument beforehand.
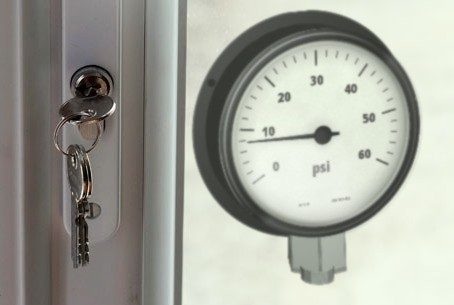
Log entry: 8 psi
